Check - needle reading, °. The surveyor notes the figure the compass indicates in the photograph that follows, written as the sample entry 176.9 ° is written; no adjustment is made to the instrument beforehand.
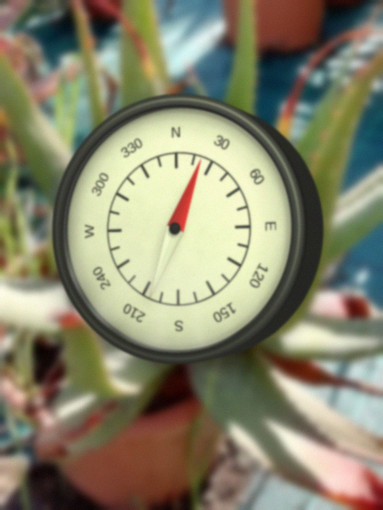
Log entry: 22.5 °
